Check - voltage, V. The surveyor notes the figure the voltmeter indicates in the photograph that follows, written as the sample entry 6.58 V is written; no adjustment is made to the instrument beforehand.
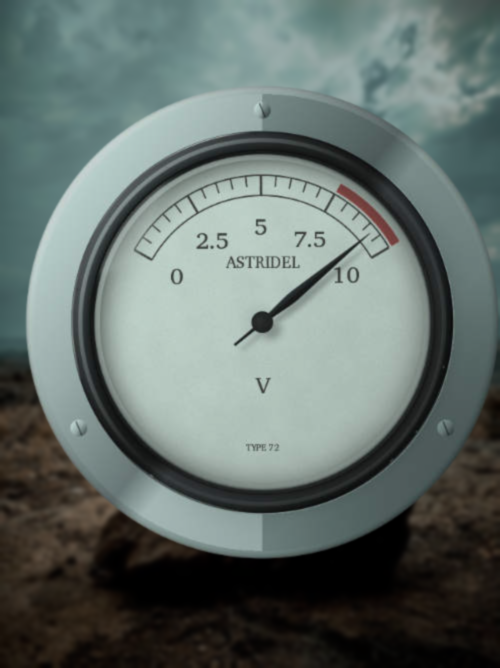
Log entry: 9.25 V
